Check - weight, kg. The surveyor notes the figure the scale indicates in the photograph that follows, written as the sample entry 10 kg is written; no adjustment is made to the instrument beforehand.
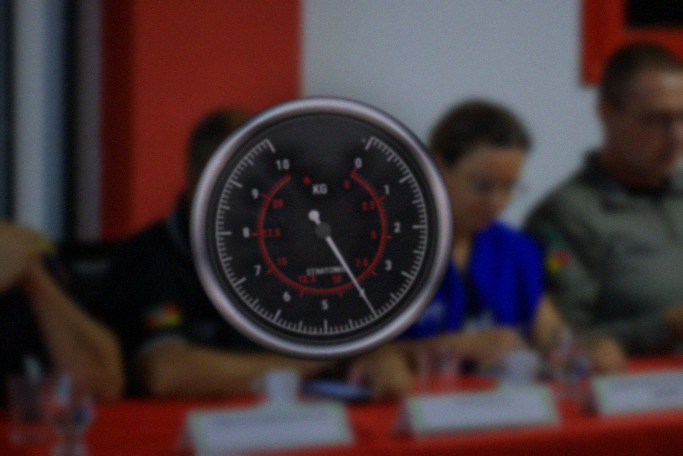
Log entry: 4 kg
